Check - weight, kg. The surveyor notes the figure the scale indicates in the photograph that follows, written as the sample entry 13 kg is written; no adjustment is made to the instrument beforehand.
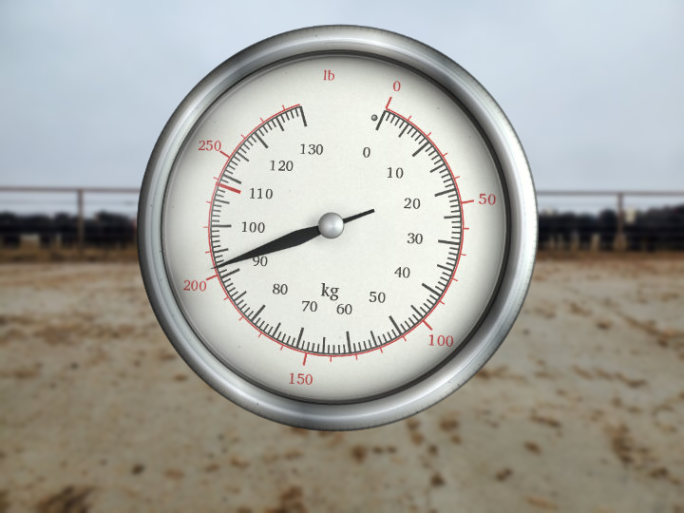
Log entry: 92 kg
